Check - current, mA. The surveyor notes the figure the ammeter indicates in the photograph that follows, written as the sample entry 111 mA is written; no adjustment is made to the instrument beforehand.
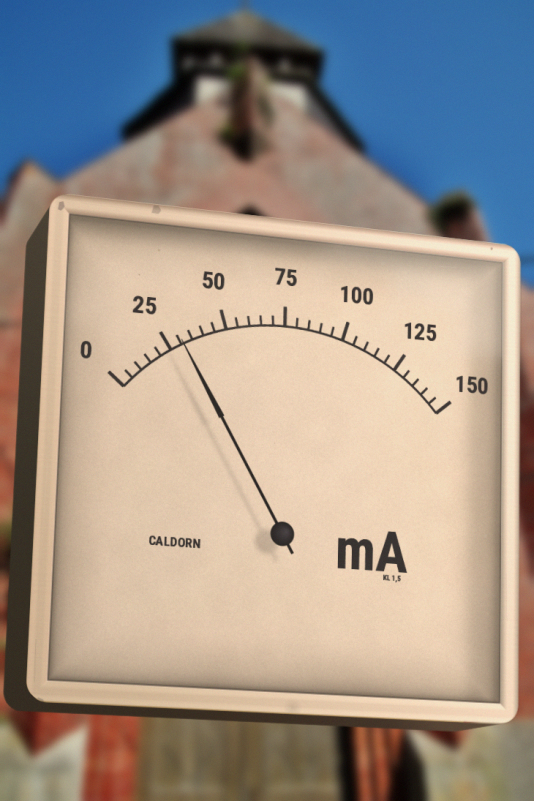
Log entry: 30 mA
